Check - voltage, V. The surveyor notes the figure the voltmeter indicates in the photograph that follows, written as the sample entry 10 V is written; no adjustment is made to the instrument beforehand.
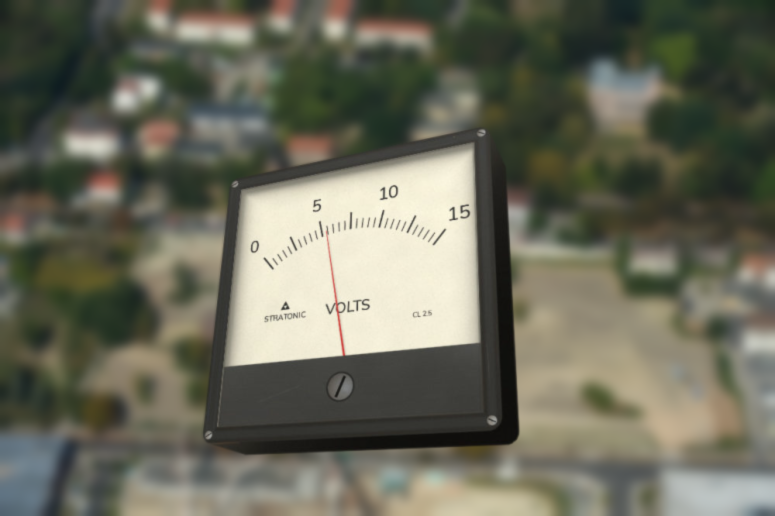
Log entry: 5.5 V
